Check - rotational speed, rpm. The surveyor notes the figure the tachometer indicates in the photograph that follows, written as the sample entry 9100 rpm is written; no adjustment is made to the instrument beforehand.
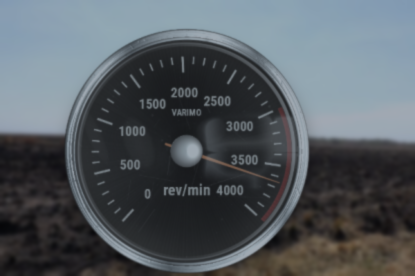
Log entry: 3650 rpm
